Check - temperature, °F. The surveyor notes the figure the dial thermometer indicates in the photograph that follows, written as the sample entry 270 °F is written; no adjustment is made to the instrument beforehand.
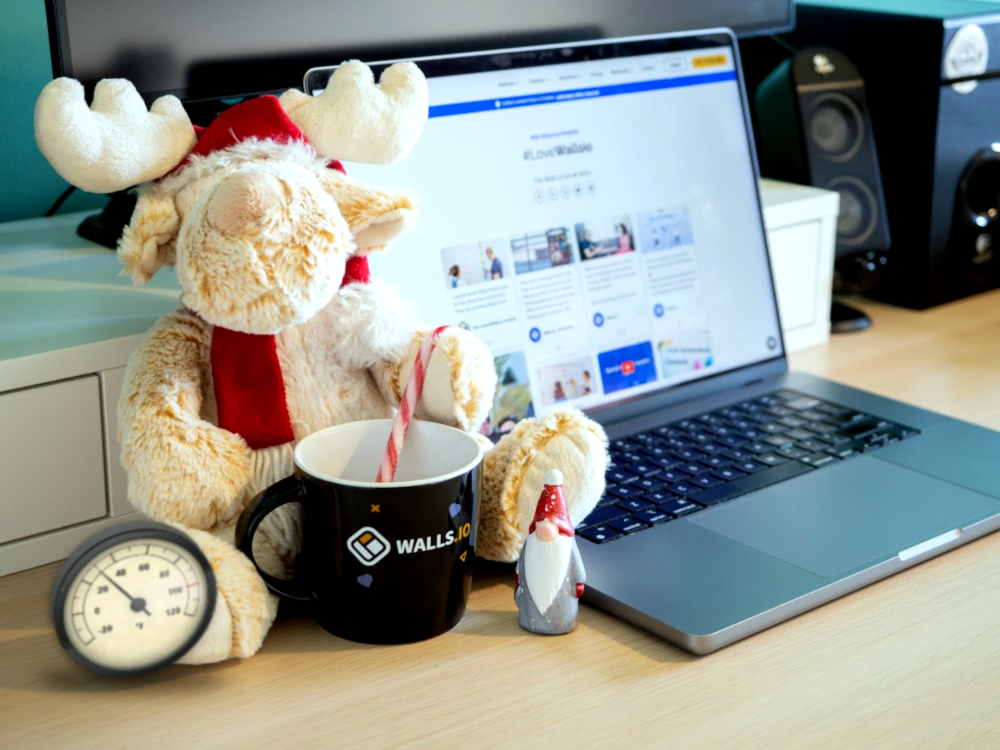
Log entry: 30 °F
